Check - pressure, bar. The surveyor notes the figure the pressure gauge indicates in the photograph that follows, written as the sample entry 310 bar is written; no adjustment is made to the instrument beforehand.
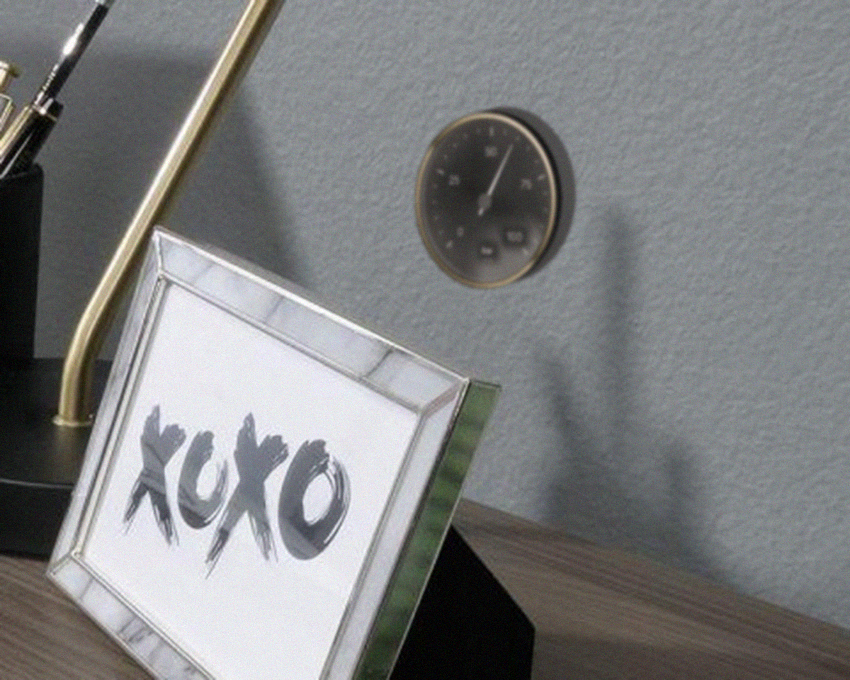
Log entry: 60 bar
